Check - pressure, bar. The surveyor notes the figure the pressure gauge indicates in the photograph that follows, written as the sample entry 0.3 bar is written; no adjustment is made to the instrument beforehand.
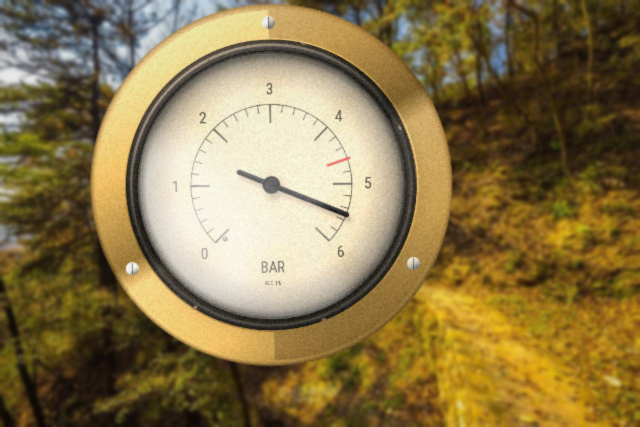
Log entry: 5.5 bar
